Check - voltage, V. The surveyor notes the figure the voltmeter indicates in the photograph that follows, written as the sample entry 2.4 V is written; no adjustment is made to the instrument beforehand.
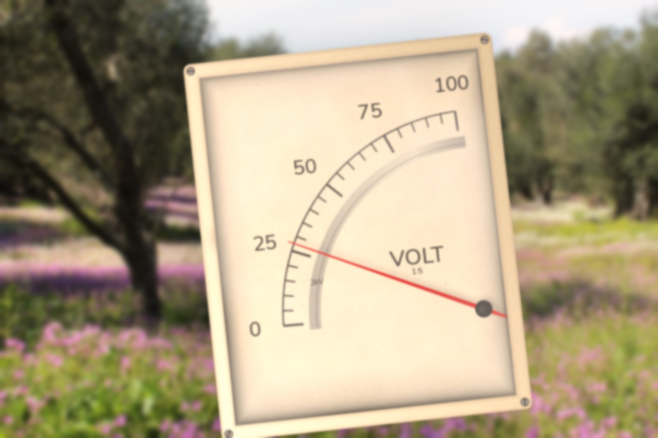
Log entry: 27.5 V
